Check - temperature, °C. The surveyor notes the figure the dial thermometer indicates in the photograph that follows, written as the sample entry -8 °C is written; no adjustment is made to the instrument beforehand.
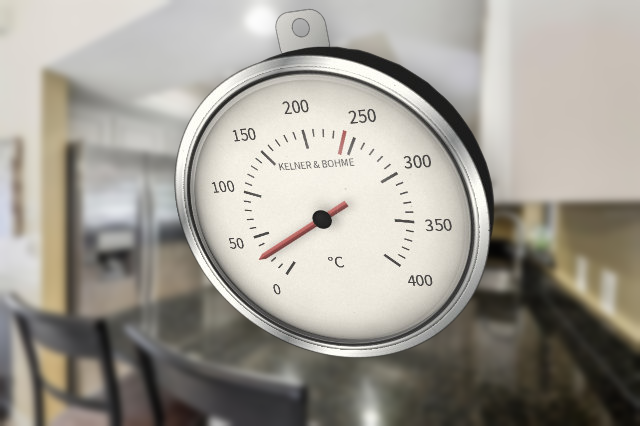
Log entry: 30 °C
